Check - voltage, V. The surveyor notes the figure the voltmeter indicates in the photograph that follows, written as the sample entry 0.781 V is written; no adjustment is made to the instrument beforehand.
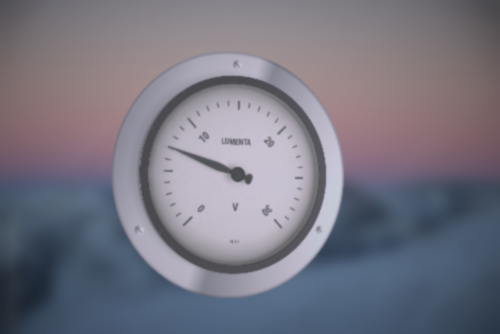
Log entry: 7 V
